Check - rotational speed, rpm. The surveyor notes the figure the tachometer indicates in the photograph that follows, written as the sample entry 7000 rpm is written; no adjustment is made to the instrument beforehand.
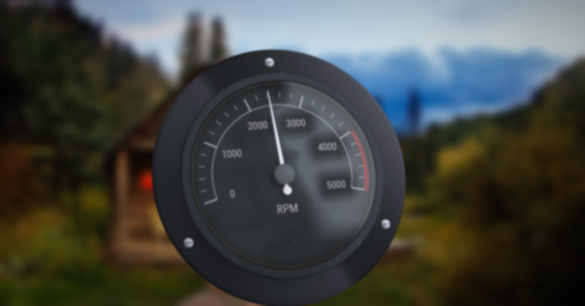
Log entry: 2400 rpm
